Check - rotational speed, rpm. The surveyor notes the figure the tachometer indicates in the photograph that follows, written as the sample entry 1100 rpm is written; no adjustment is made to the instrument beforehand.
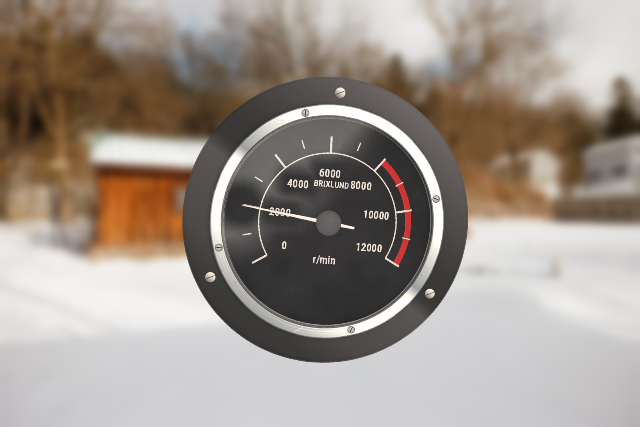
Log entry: 2000 rpm
